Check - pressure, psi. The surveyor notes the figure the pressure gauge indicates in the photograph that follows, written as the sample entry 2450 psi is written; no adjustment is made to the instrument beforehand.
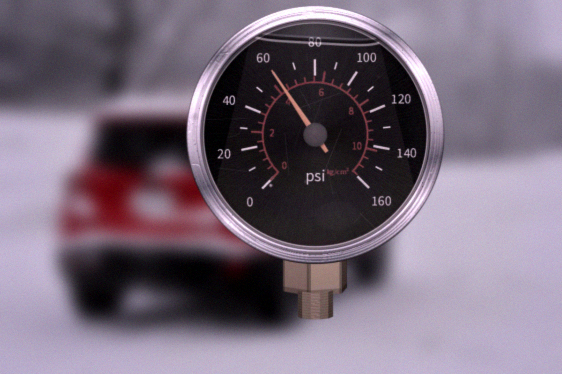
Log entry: 60 psi
